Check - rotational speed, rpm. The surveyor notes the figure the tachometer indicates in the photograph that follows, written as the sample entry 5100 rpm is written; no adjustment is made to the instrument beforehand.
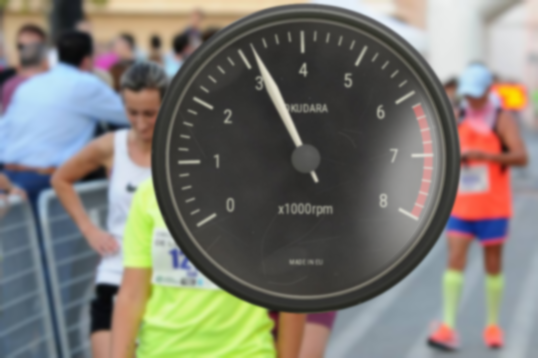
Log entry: 3200 rpm
